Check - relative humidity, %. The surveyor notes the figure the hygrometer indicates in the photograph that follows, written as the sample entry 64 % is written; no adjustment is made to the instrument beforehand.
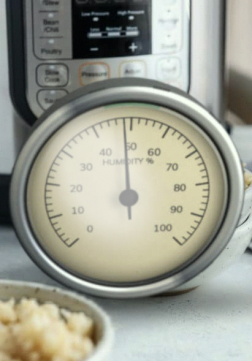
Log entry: 48 %
